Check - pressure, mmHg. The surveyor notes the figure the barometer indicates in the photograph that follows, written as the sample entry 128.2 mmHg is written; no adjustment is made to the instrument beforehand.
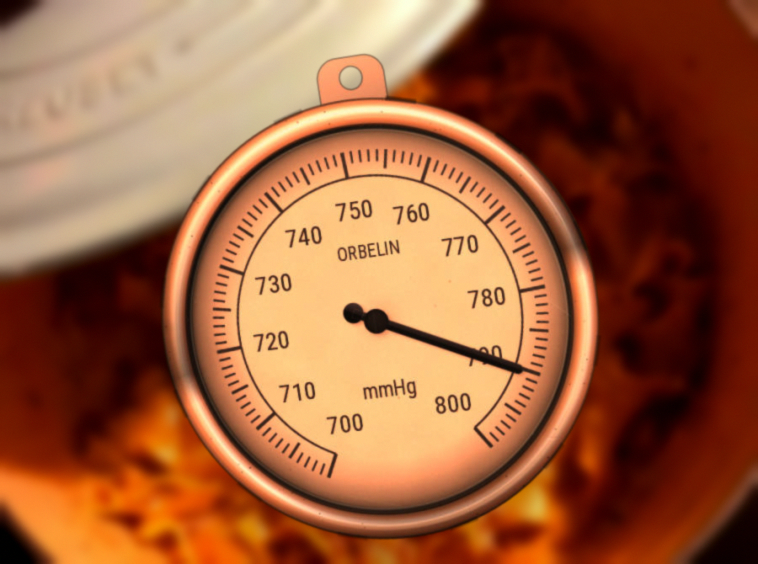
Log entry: 790 mmHg
